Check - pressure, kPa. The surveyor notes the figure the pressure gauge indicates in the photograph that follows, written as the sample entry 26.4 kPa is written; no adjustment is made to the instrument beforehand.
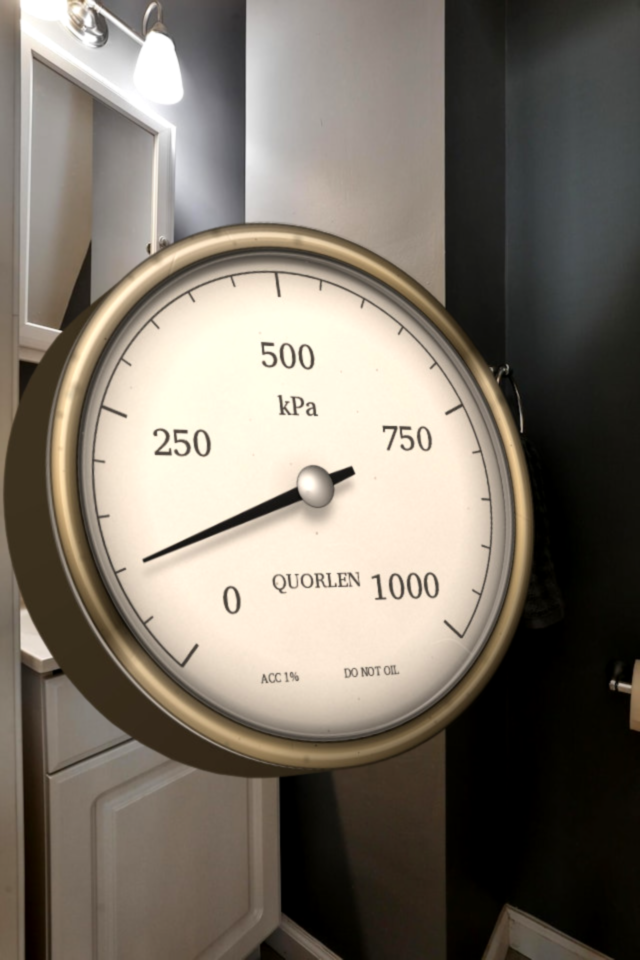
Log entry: 100 kPa
